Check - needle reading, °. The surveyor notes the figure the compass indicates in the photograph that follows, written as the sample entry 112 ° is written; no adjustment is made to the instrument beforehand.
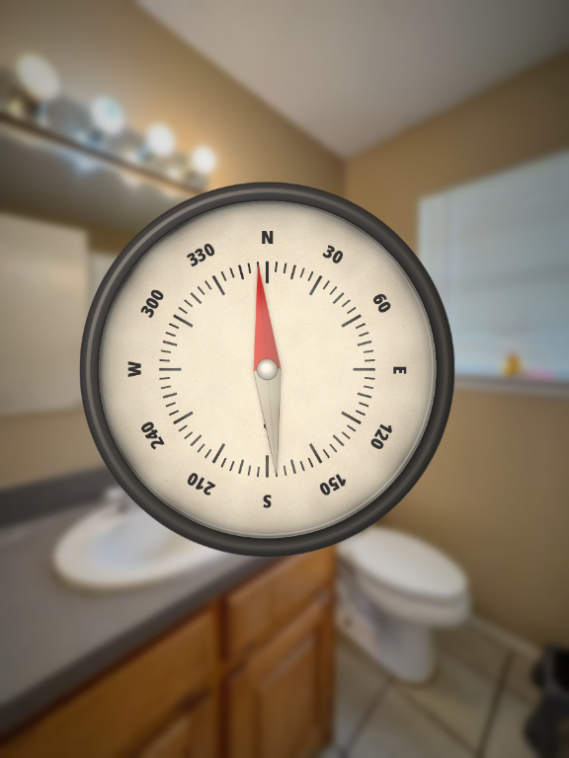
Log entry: 355 °
